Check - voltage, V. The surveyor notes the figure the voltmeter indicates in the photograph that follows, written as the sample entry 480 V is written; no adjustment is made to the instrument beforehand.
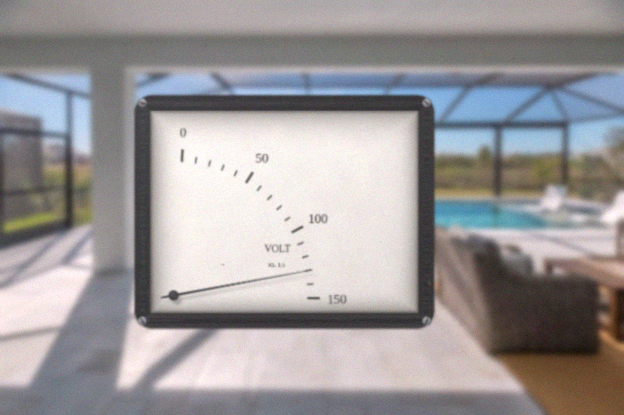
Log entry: 130 V
